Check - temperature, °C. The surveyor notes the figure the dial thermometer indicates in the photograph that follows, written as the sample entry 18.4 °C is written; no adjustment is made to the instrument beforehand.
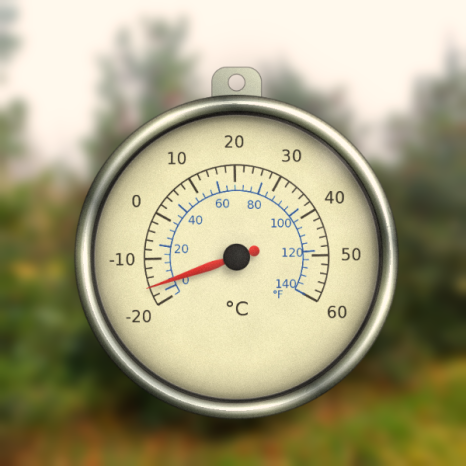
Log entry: -16 °C
